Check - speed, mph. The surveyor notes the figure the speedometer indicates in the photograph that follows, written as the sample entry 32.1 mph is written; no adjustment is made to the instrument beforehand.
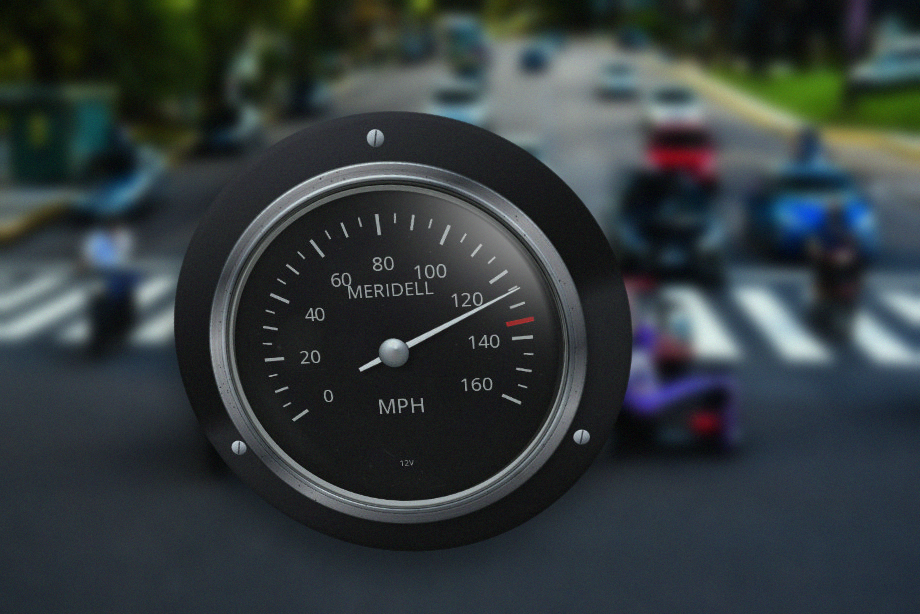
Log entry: 125 mph
